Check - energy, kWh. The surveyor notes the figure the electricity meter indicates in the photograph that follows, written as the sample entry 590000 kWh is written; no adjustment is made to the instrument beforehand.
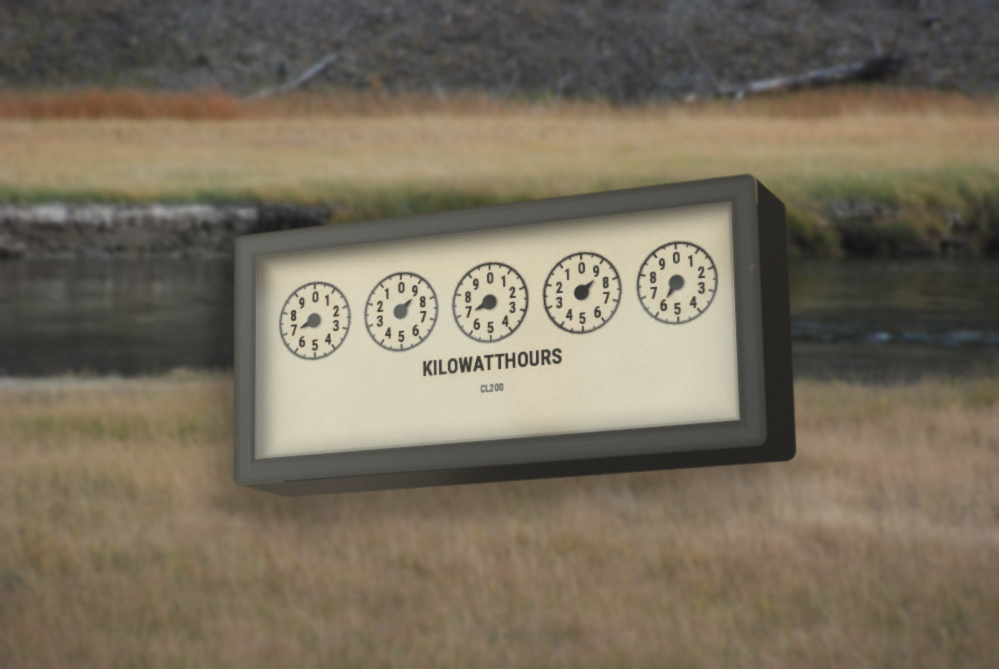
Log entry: 68686 kWh
